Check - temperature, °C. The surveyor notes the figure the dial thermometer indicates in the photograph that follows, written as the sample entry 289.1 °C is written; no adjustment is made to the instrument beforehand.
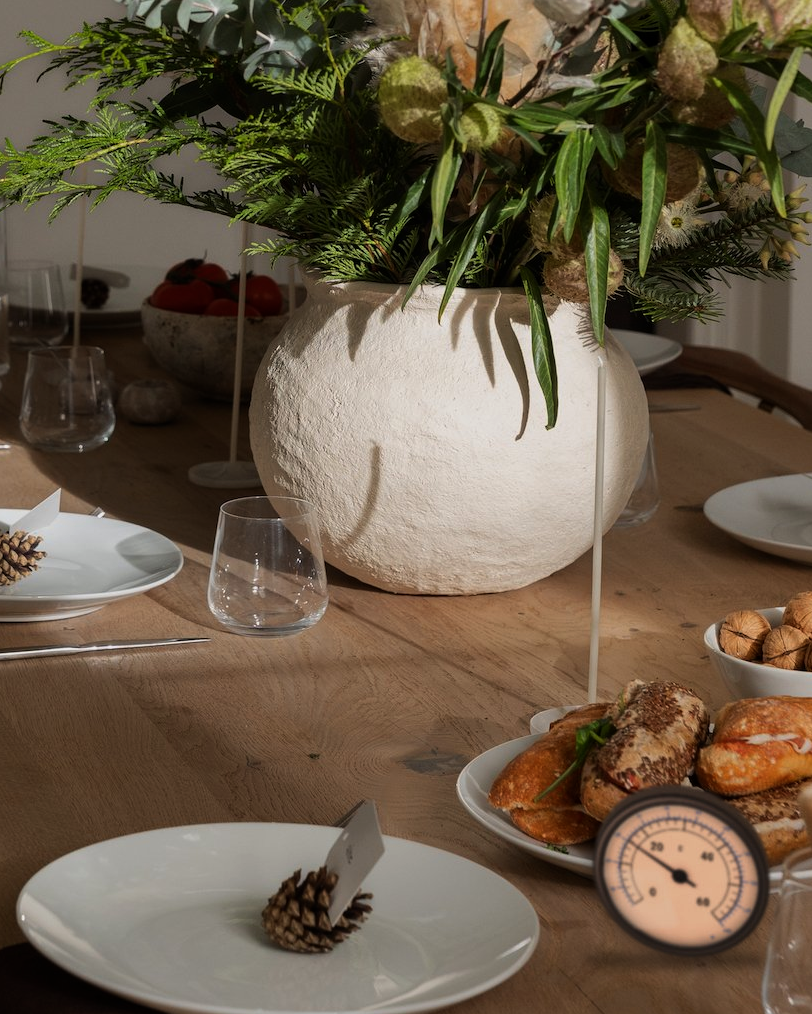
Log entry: 16 °C
